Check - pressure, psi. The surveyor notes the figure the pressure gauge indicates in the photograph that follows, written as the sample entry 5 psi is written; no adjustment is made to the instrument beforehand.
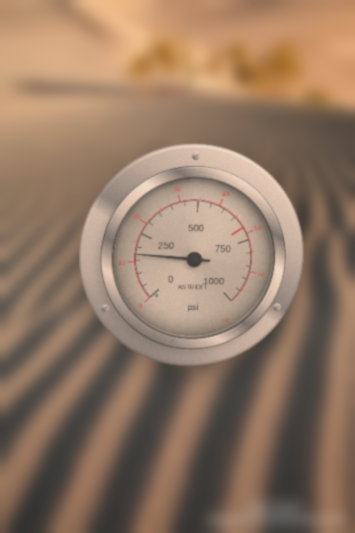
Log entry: 175 psi
